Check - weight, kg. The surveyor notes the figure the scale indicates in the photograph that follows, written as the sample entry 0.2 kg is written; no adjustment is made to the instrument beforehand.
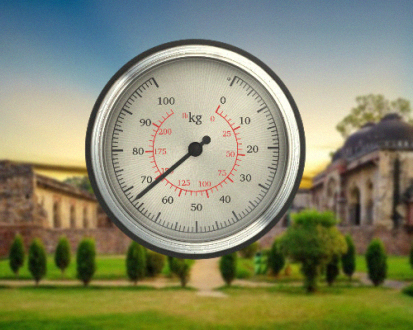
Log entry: 67 kg
